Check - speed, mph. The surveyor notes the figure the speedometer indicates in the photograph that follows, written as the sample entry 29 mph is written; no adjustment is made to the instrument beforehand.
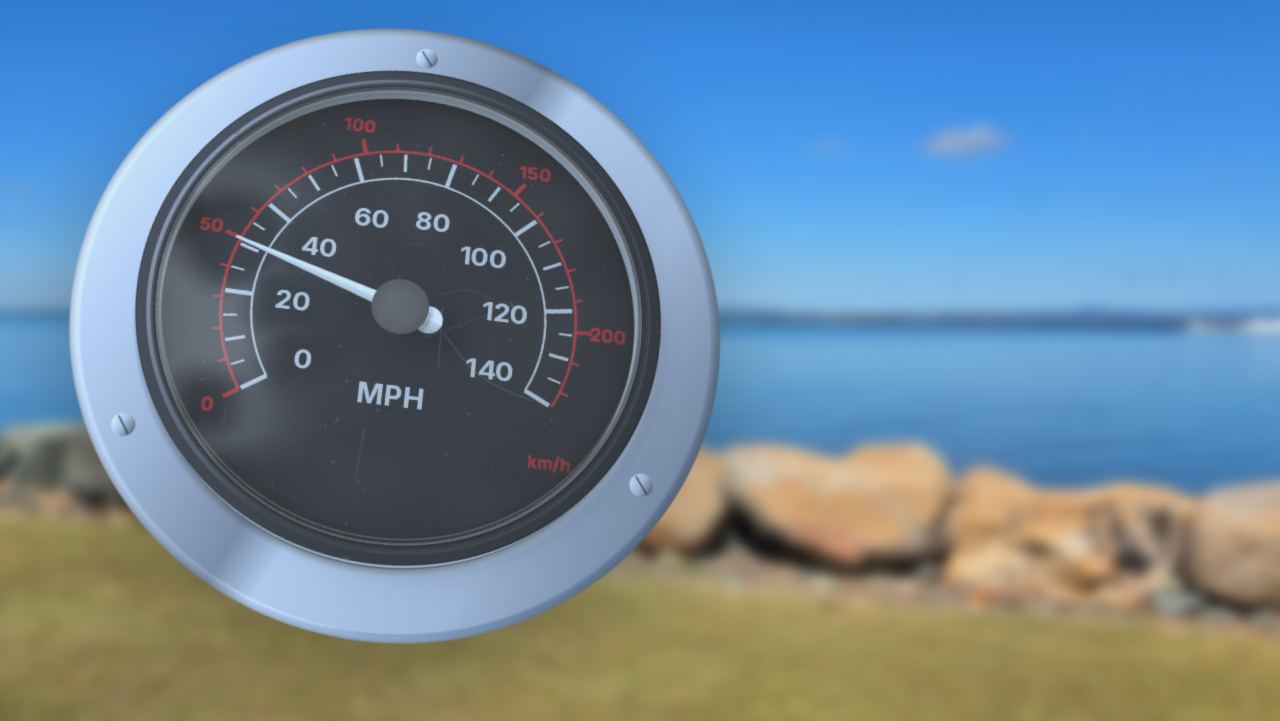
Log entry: 30 mph
